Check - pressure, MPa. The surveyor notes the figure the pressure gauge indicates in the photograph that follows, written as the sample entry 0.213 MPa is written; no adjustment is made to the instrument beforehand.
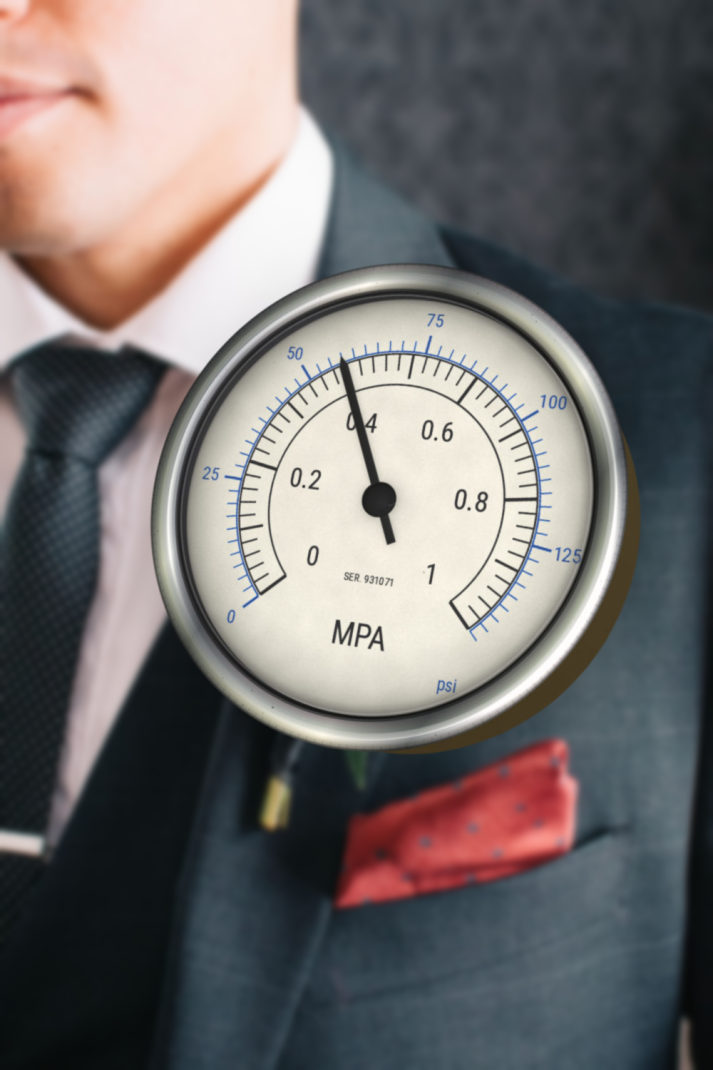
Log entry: 0.4 MPa
